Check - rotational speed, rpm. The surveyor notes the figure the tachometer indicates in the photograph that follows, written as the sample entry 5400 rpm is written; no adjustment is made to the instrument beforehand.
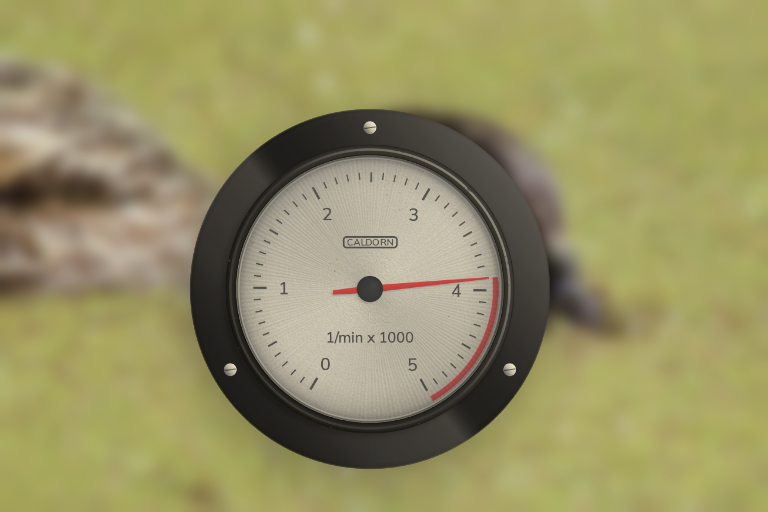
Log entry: 3900 rpm
